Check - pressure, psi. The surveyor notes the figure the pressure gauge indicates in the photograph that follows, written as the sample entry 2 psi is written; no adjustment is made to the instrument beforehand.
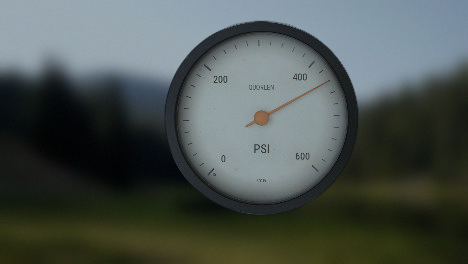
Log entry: 440 psi
